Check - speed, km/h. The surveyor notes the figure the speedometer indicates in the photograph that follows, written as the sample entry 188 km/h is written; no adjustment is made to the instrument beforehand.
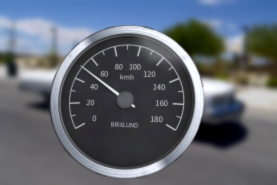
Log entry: 50 km/h
